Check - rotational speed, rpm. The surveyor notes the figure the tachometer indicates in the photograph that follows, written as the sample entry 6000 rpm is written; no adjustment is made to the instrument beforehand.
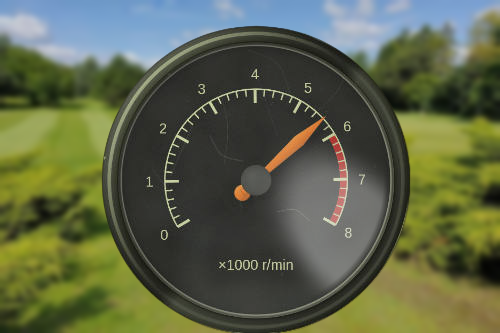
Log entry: 5600 rpm
